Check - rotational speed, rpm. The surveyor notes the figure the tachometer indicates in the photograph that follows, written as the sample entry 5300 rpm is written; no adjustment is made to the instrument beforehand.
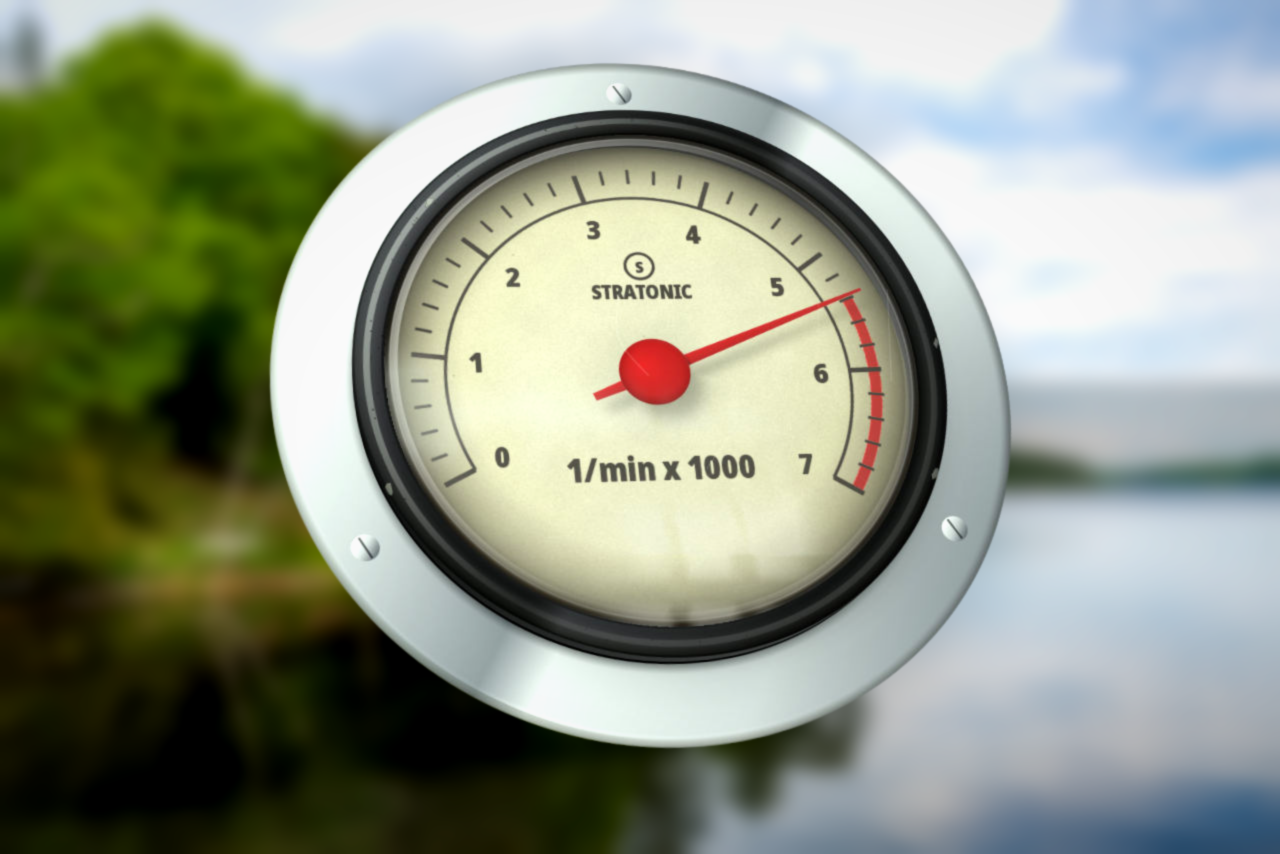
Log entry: 5400 rpm
